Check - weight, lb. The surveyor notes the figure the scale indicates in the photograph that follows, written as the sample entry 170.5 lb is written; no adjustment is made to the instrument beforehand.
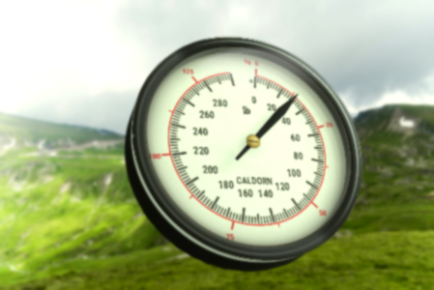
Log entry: 30 lb
